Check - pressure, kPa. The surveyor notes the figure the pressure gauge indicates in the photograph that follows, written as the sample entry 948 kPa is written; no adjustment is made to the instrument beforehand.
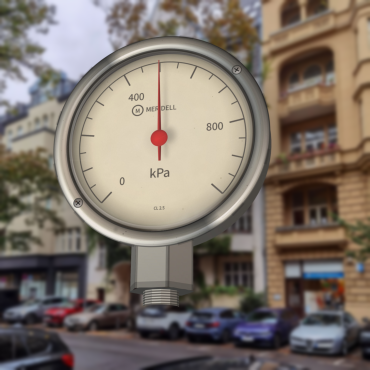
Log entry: 500 kPa
